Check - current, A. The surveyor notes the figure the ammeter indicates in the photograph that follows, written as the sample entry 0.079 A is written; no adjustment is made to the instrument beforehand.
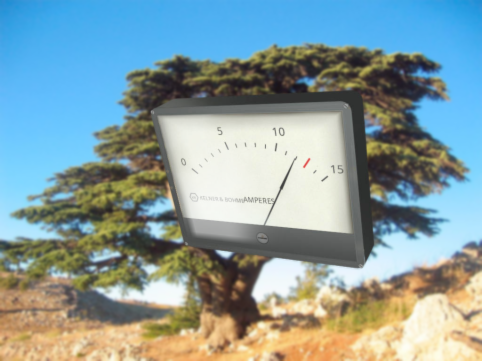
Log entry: 12 A
